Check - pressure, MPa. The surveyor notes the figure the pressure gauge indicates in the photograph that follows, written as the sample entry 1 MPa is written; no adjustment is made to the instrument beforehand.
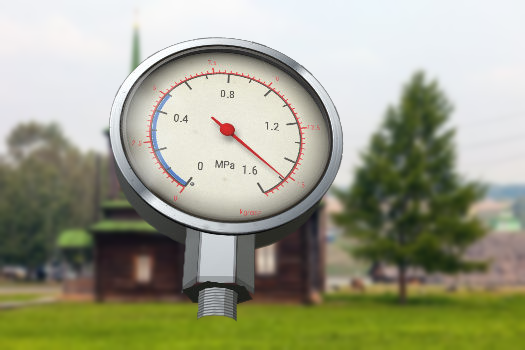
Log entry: 1.5 MPa
